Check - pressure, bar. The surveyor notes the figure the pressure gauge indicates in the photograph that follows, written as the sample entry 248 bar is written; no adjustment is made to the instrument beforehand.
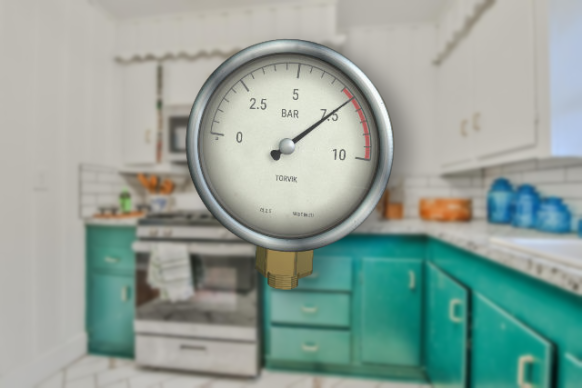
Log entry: 7.5 bar
